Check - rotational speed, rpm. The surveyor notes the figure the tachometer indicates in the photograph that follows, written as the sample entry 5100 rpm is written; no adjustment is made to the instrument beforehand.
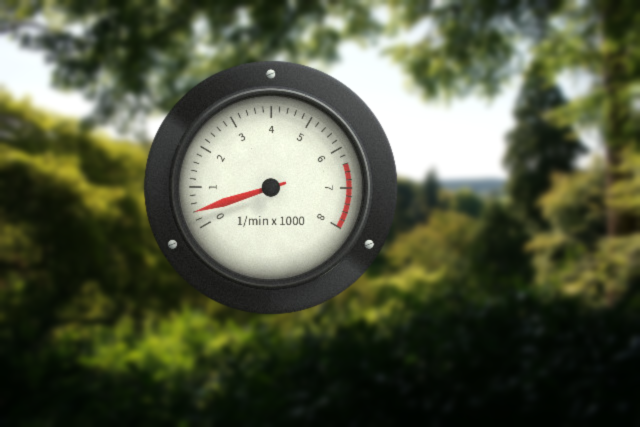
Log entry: 400 rpm
